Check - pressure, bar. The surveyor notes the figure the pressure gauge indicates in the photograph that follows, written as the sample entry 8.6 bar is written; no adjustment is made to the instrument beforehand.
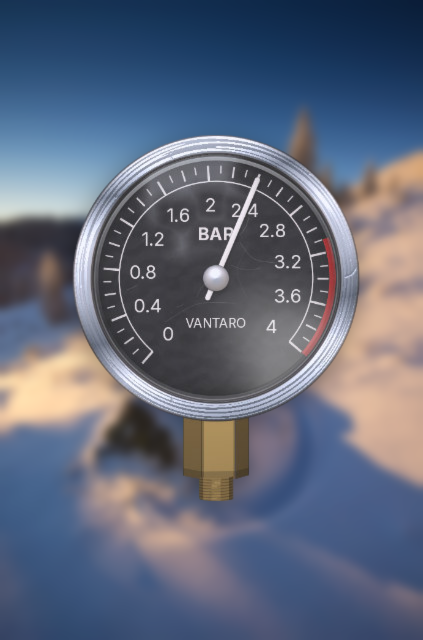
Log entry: 2.4 bar
